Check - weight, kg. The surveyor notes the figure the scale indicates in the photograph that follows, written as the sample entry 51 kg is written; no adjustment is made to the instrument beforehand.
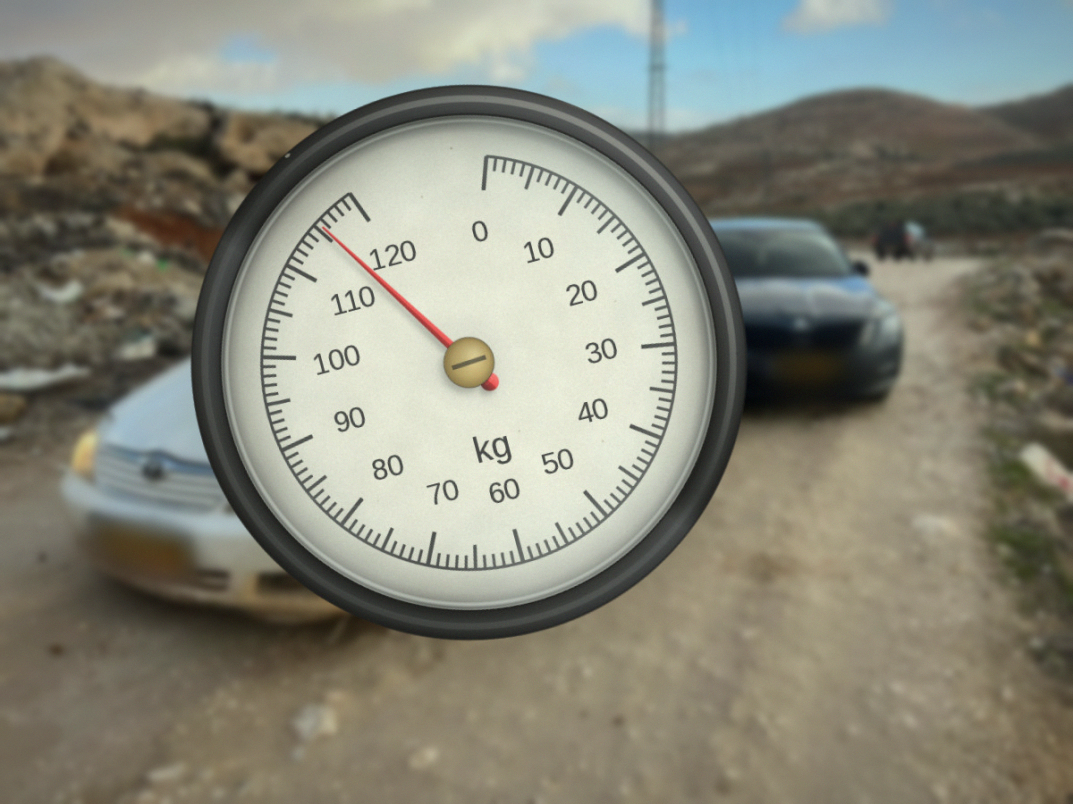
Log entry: 115.5 kg
